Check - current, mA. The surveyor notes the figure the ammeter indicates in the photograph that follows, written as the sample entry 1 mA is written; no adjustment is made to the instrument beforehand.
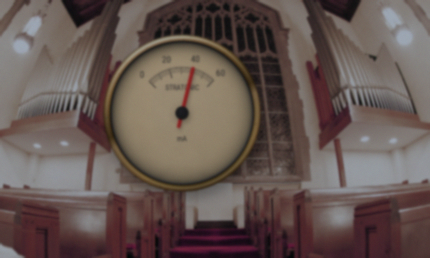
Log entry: 40 mA
